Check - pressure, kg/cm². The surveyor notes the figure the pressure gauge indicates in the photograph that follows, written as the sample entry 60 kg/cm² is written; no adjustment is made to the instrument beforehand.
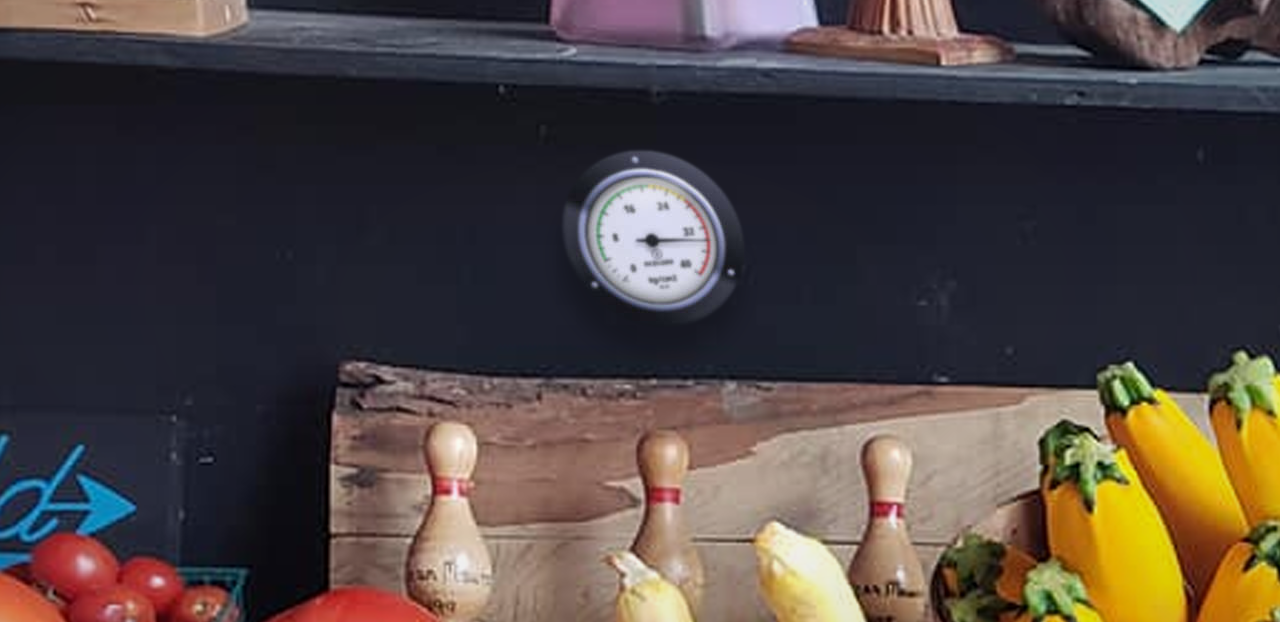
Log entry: 34 kg/cm²
